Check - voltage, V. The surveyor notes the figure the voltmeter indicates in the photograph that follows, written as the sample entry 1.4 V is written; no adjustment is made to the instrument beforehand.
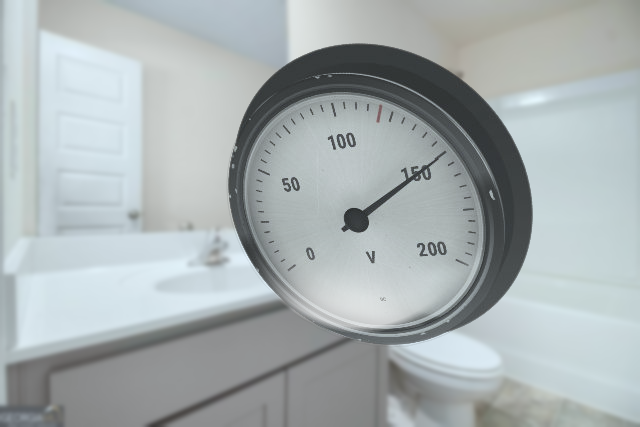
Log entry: 150 V
